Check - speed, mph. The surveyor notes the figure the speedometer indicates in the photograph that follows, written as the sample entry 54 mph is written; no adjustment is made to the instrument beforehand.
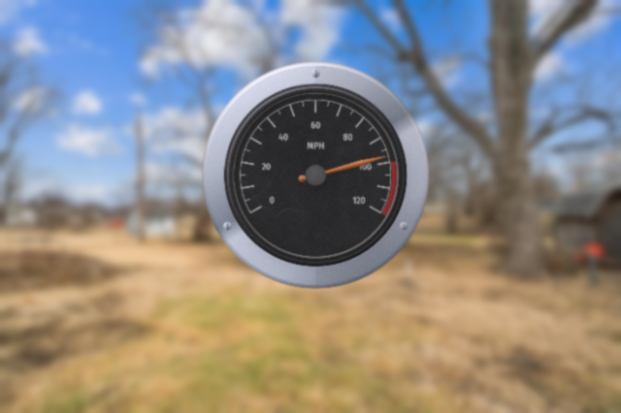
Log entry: 97.5 mph
